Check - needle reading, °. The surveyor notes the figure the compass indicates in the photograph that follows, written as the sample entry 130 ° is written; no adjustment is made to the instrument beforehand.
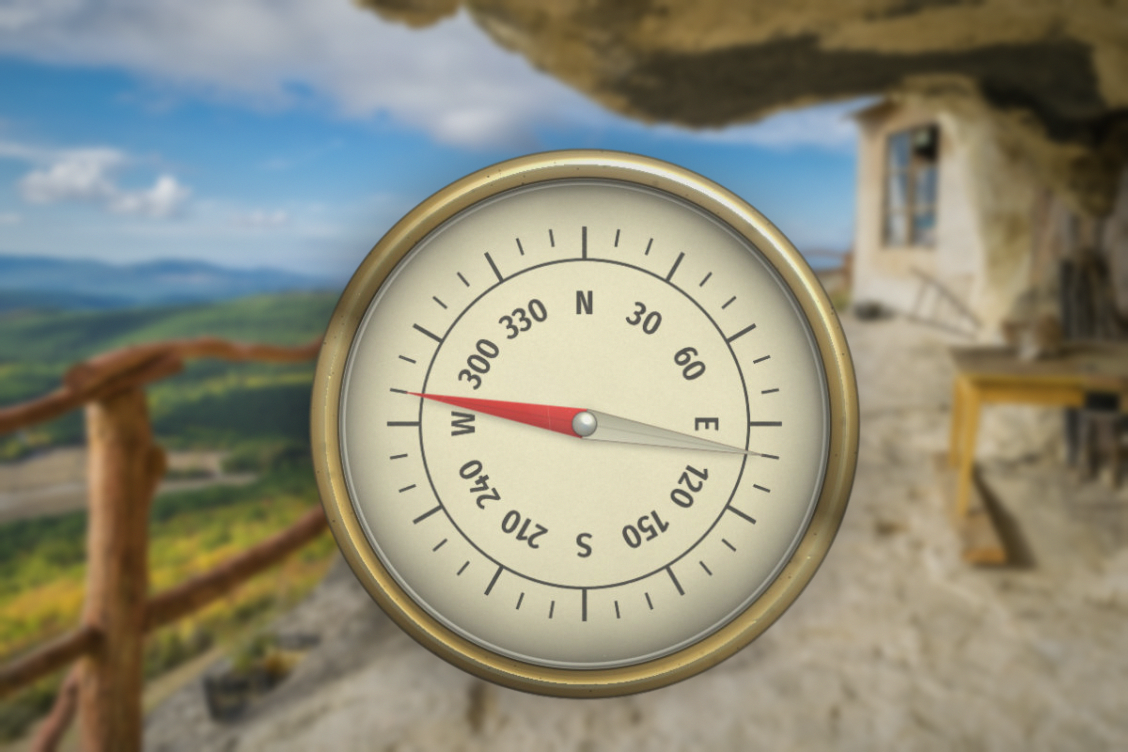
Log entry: 280 °
